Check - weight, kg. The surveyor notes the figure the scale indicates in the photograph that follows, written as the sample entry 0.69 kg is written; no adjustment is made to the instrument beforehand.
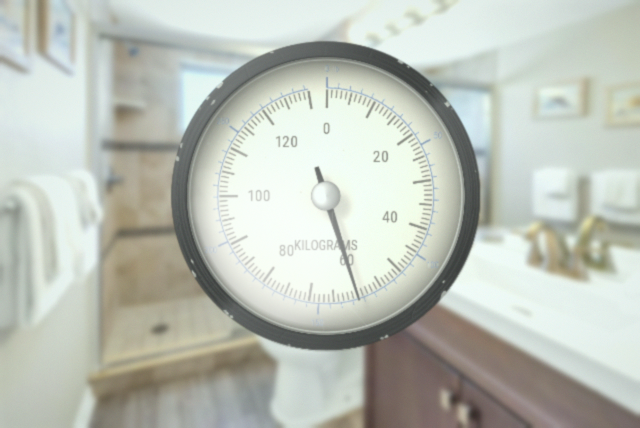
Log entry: 60 kg
